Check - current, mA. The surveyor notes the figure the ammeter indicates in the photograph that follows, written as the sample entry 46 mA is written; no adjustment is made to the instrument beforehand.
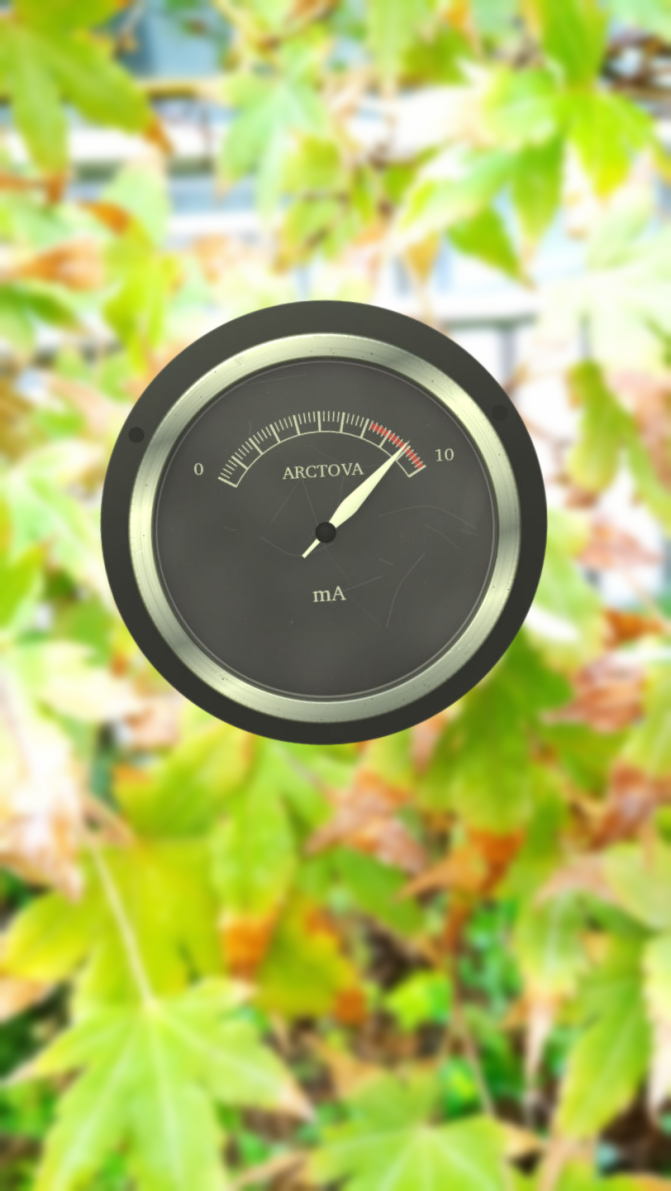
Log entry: 8.8 mA
